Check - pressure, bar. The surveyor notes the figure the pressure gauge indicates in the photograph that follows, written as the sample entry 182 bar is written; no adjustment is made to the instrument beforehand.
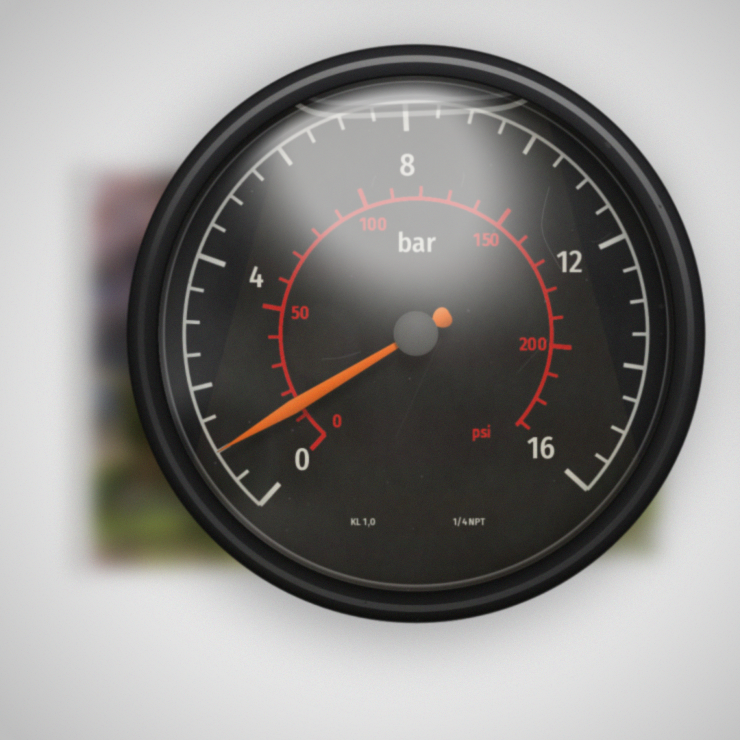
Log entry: 1 bar
